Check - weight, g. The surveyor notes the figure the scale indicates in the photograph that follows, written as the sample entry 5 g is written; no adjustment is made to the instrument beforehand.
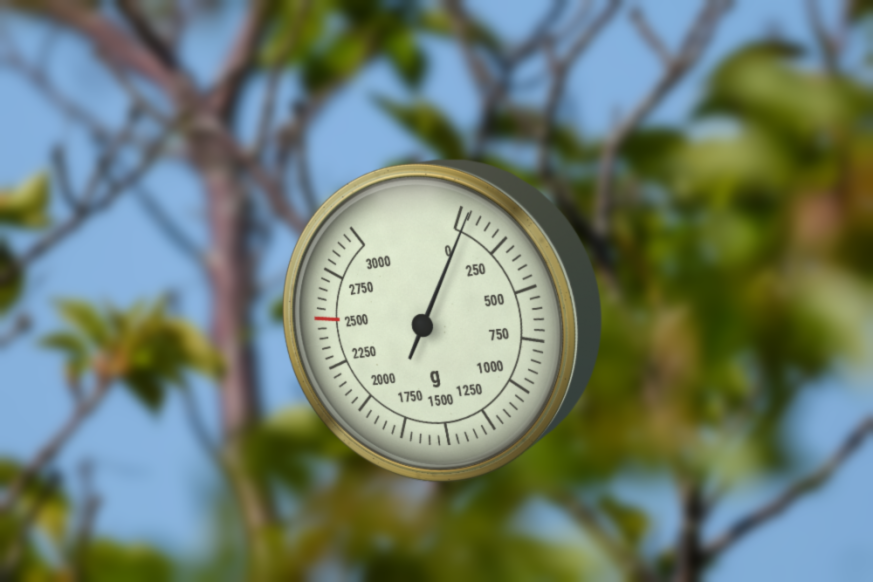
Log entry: 50 g
